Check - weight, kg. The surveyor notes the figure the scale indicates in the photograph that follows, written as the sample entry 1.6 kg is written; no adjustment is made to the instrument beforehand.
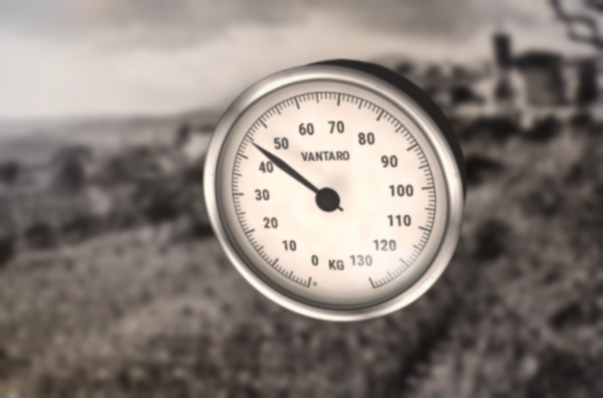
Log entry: 45 kg
